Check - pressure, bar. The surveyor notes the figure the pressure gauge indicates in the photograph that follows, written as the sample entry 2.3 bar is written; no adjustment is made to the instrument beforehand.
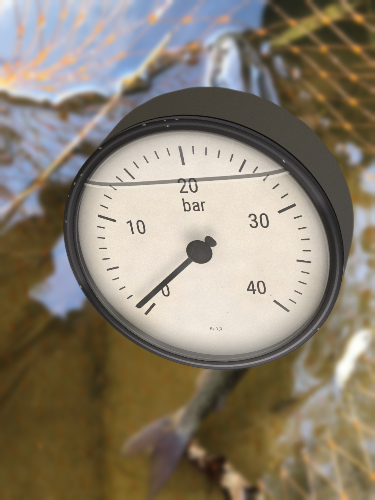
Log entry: 1 bar
